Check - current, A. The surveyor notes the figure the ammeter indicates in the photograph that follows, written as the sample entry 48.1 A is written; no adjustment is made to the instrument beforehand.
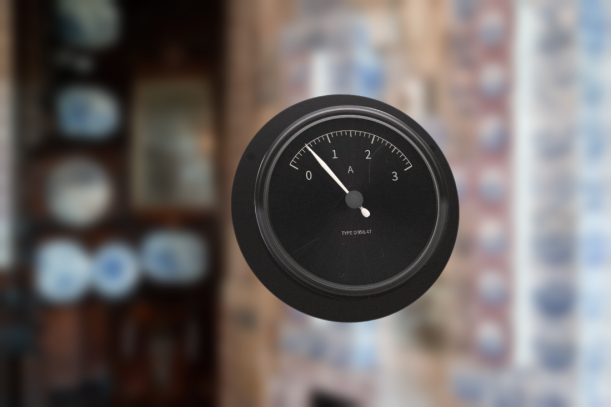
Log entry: 0.5 A
